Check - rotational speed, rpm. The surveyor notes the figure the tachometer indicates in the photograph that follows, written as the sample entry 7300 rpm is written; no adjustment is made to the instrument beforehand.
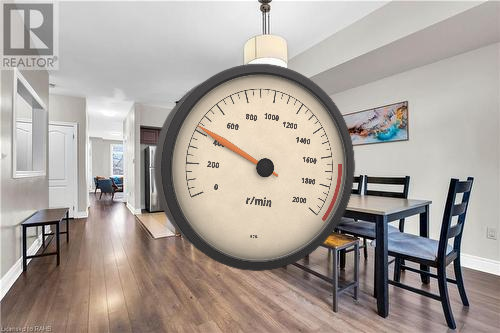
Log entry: 425 rpm
